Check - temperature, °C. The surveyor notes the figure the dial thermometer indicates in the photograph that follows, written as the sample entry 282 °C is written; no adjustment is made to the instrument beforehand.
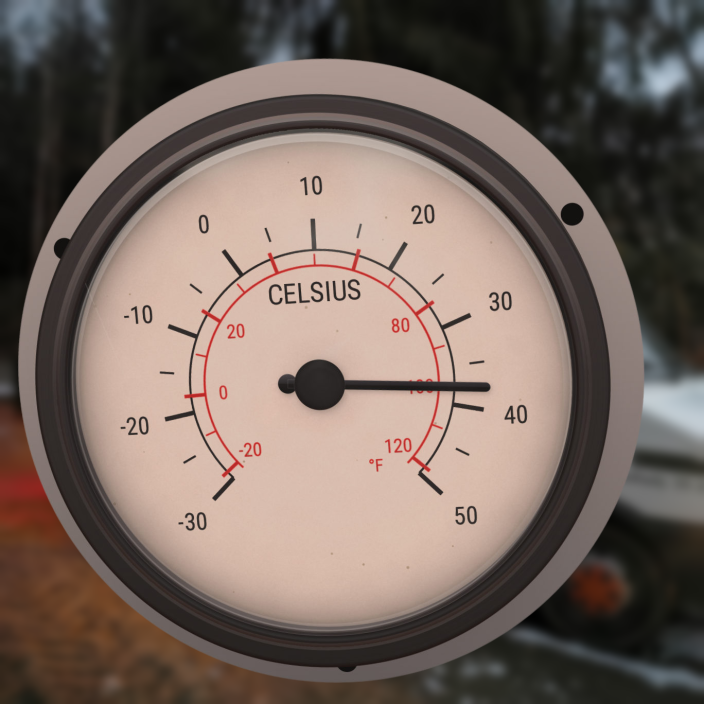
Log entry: 37.5 °C
